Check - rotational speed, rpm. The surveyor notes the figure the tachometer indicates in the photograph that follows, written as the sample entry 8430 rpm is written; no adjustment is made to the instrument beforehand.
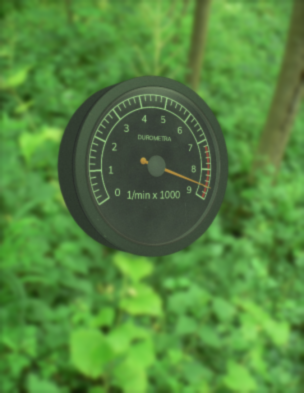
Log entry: 8600 rpm
